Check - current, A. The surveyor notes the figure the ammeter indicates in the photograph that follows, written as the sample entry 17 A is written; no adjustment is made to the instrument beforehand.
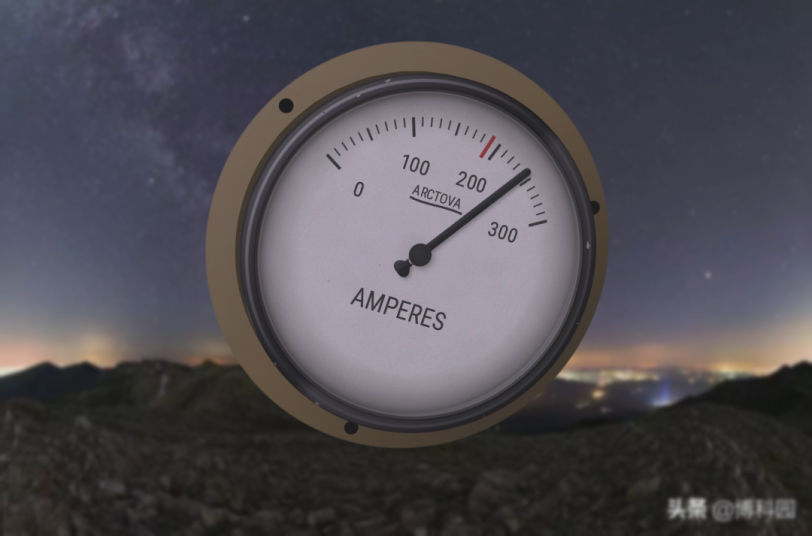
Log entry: 240 A
